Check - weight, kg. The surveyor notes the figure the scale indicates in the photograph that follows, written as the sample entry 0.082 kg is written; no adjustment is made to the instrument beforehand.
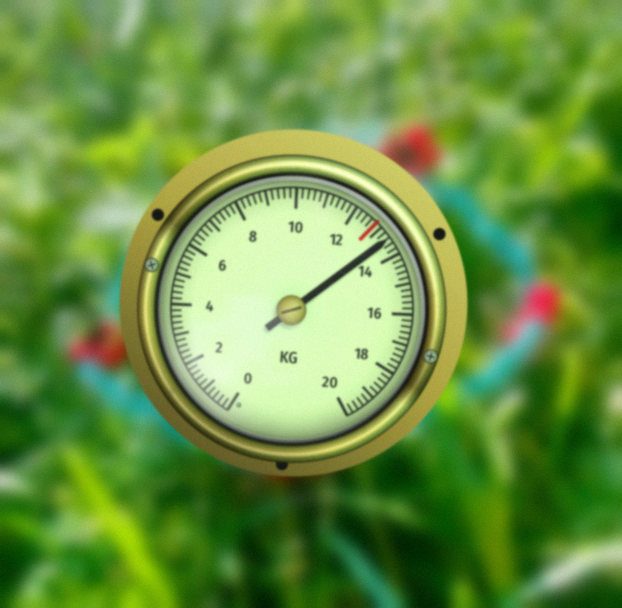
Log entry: 13.4 kg
